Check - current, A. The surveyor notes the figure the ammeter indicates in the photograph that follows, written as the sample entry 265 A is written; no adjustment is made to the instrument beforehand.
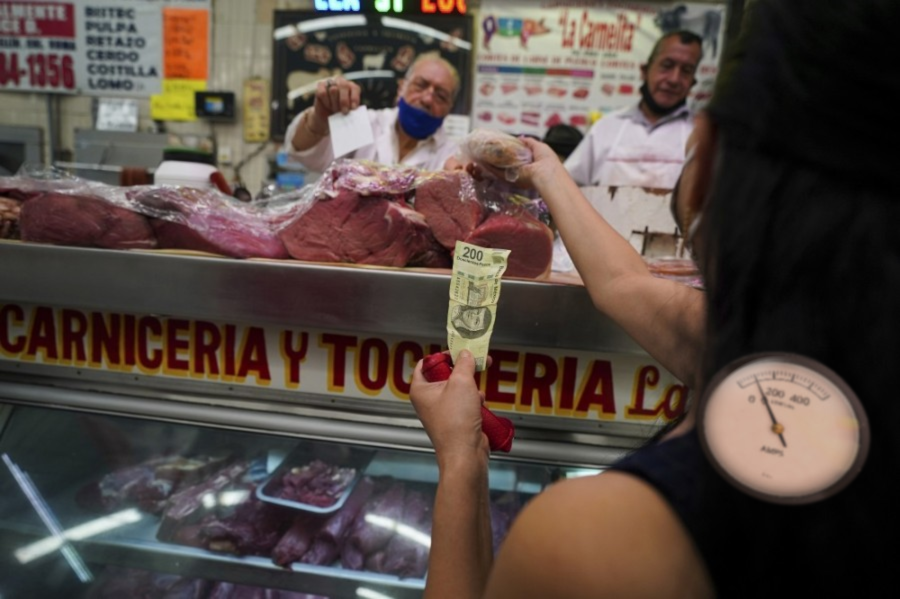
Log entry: 100 A
